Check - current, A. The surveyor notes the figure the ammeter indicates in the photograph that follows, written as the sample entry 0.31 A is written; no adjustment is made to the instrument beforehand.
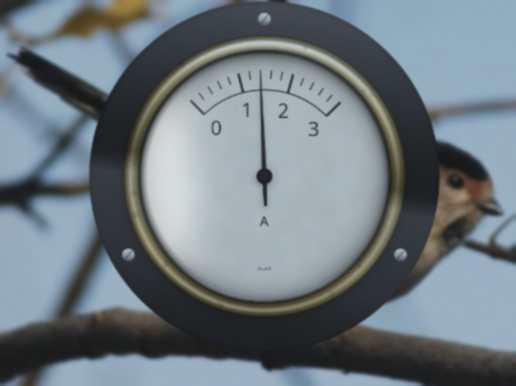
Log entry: 1.4 A
